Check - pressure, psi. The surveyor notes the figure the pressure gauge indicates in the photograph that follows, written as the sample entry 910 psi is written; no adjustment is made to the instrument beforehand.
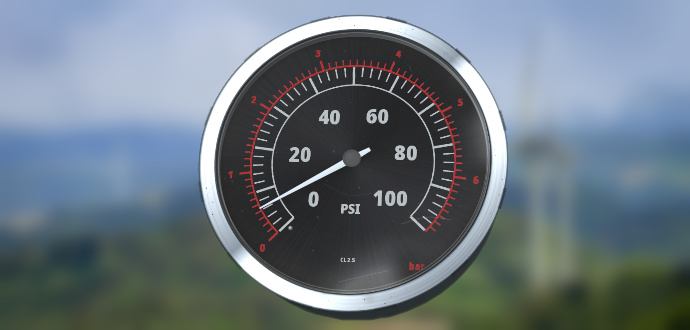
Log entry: 6 psi
